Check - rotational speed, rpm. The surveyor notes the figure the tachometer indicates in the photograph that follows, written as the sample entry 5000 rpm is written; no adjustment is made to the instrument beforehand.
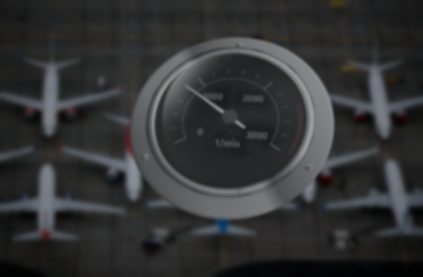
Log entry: 800 rpm
